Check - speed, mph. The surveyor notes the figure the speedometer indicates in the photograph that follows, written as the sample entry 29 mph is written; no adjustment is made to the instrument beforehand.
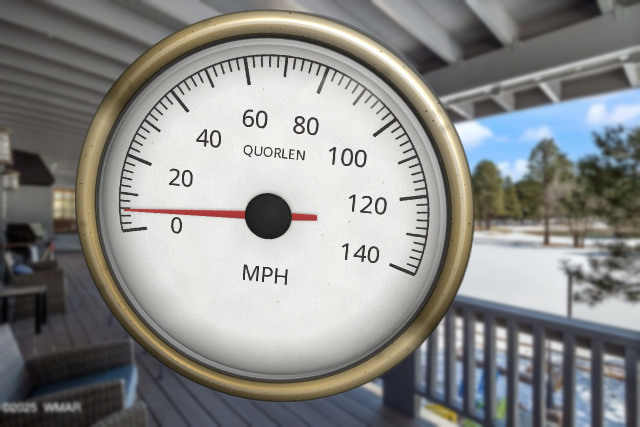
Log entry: 6 mph
